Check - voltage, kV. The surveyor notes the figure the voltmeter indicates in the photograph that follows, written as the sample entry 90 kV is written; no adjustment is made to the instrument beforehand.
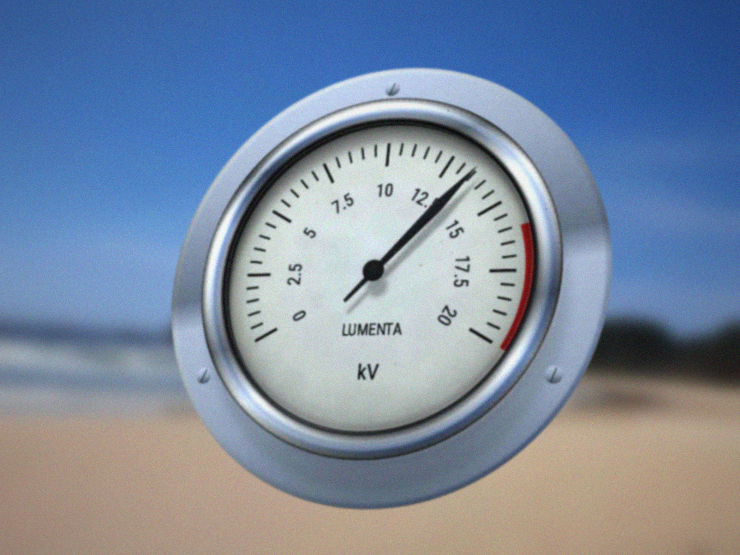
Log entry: 13.5 kV
